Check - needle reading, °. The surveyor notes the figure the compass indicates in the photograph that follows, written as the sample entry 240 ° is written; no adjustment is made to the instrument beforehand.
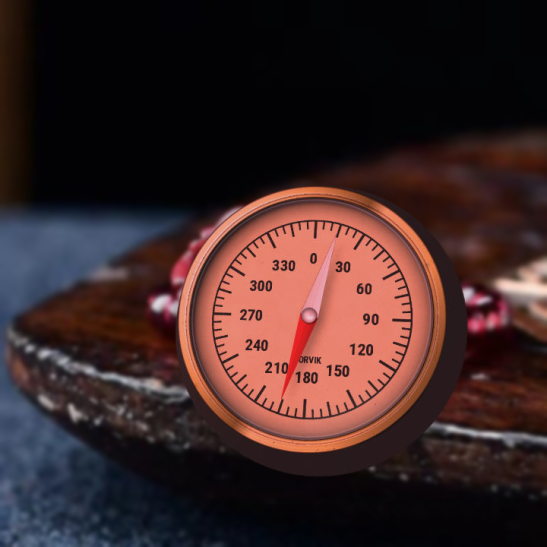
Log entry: 195 °
